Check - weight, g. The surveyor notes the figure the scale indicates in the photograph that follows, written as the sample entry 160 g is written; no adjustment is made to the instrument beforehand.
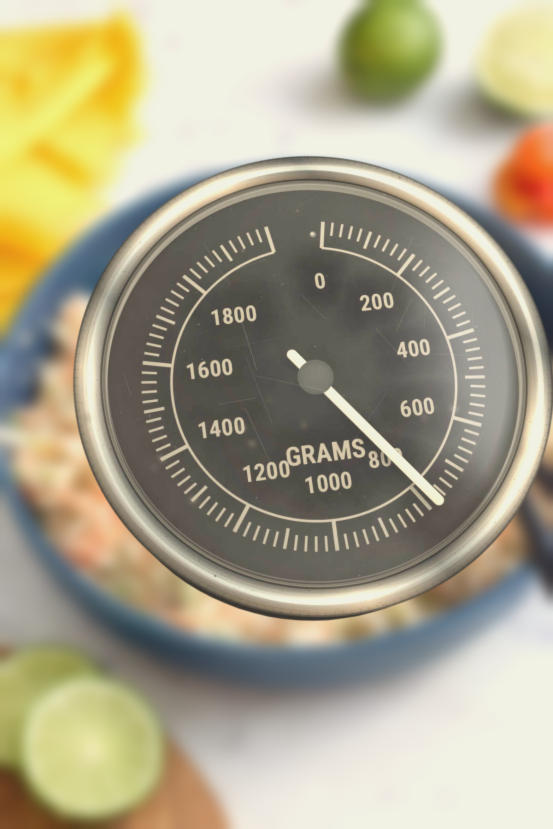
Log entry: 780 g
